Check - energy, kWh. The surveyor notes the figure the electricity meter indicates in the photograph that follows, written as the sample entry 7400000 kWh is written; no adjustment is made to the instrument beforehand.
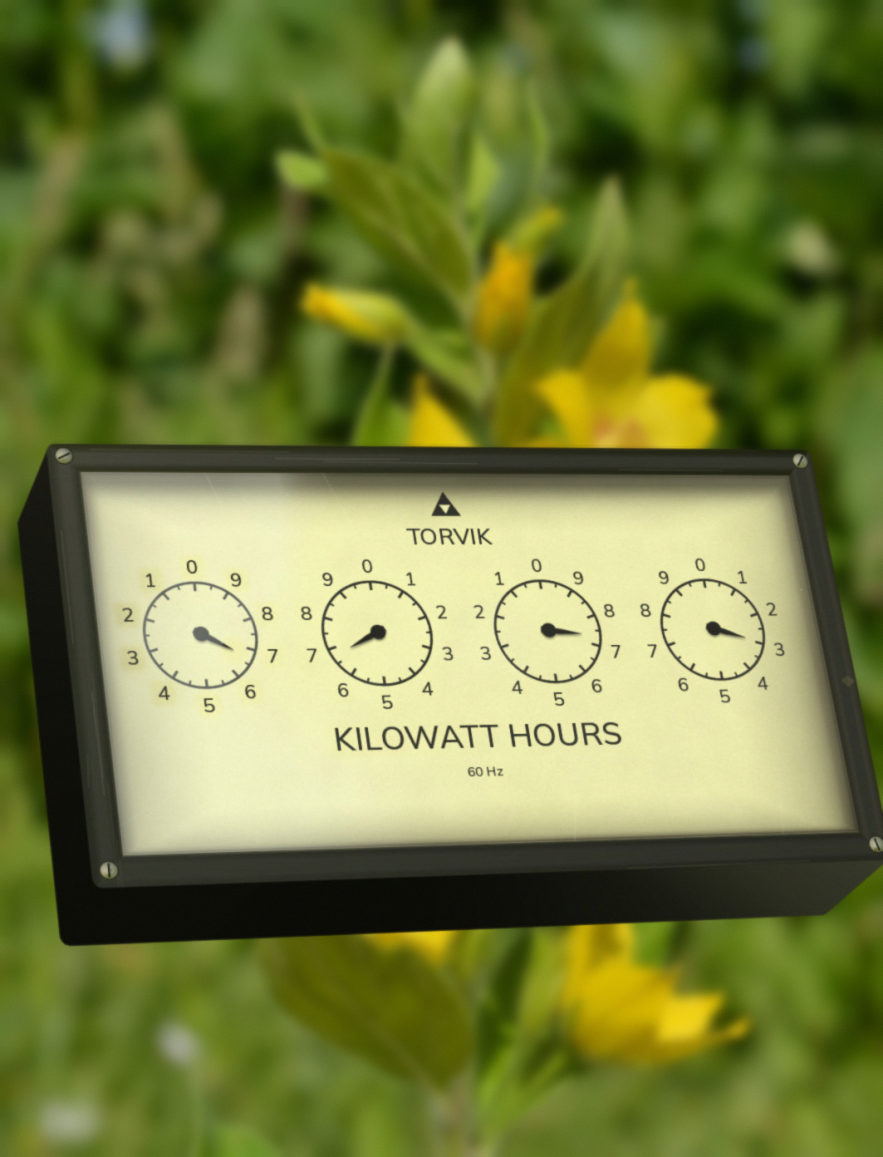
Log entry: 6673 kWh
